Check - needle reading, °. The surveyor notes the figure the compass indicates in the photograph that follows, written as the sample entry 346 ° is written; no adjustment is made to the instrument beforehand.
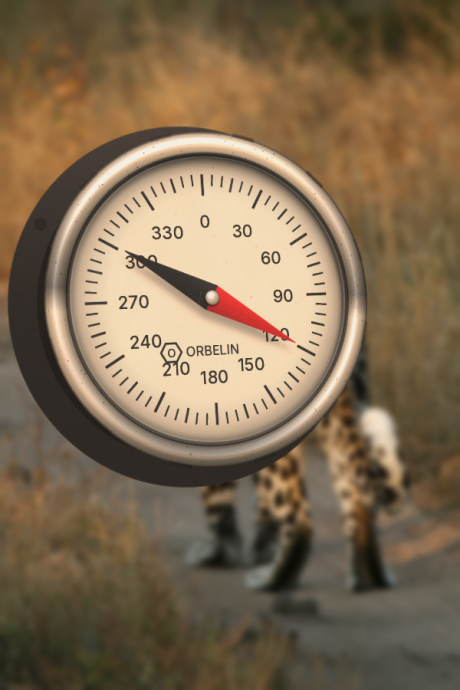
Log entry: 120 °
